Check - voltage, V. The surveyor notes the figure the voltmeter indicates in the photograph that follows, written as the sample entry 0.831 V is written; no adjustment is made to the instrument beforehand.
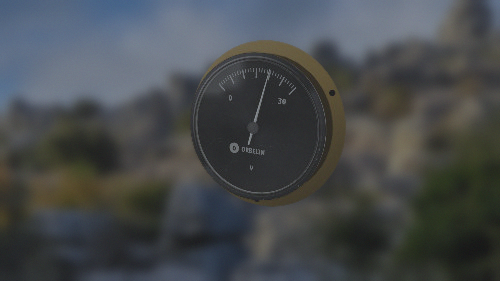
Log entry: 20 V
